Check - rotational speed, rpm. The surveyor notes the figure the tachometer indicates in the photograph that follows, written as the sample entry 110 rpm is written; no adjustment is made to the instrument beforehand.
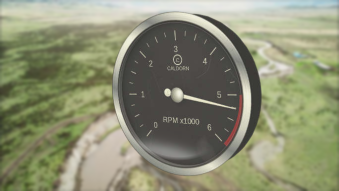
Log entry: 5250 rpm
